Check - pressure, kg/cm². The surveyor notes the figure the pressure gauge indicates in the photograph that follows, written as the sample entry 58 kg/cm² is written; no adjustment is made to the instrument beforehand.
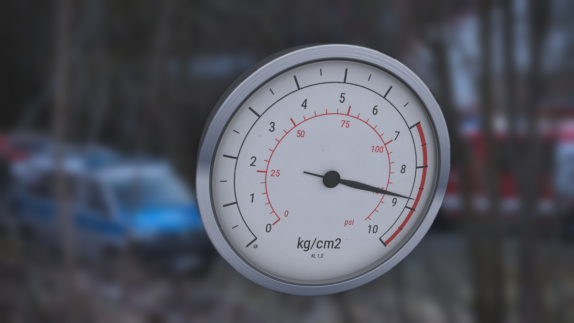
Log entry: 8.75 kg/cm²
